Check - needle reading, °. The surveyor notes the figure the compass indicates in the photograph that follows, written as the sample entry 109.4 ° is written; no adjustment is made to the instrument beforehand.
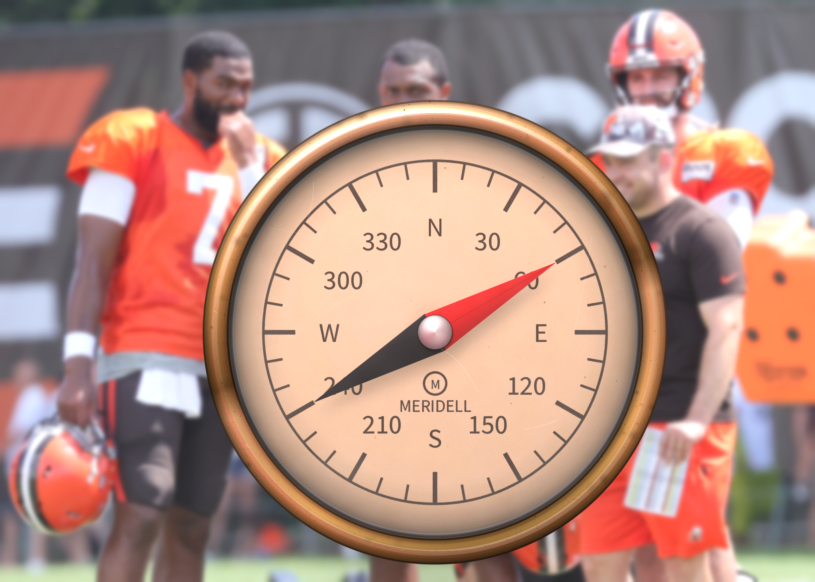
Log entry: 60 °
